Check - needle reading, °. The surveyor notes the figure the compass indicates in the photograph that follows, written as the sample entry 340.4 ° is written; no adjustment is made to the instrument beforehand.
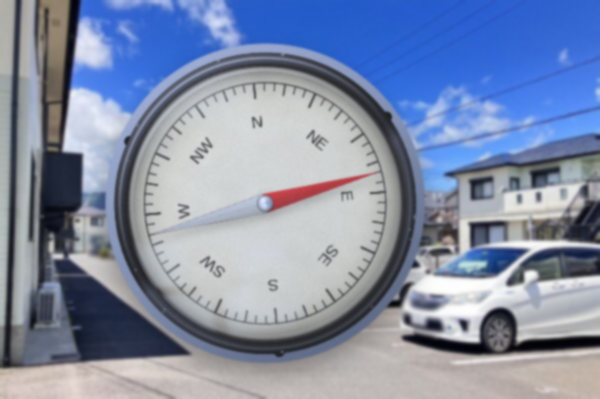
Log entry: 80 °
